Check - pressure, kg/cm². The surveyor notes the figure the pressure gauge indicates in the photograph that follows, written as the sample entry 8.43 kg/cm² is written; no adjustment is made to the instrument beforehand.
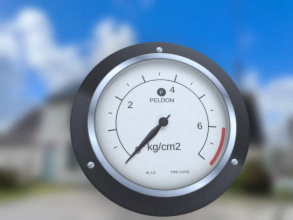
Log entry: 0 kg/cm²
